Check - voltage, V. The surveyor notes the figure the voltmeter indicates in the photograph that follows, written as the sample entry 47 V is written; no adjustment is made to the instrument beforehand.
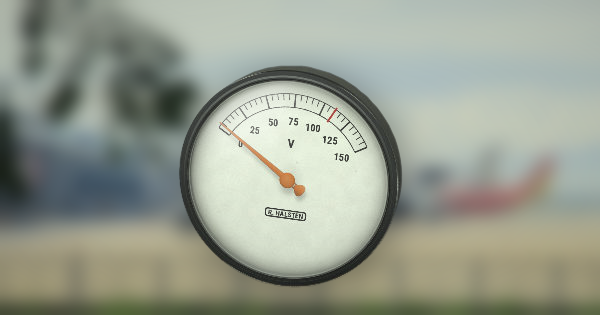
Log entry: 5 V
